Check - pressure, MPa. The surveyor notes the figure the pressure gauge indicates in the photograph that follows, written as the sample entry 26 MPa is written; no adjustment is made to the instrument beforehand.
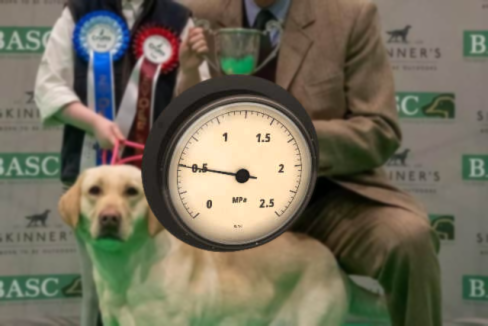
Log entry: 0.5 MPa
